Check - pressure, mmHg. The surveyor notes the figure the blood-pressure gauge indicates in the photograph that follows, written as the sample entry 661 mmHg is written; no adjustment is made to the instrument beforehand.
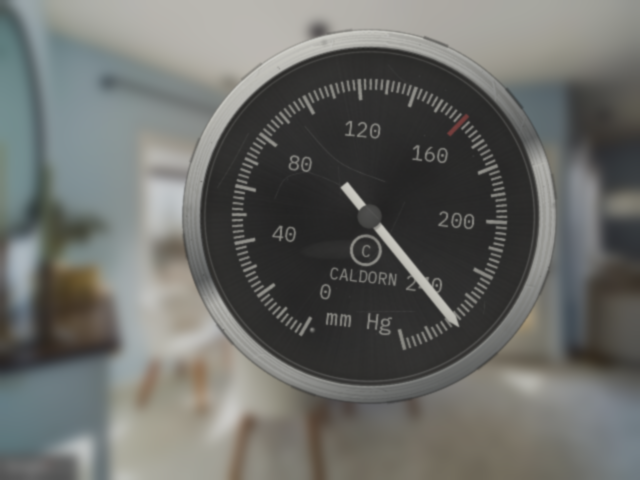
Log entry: 240 mmHg
